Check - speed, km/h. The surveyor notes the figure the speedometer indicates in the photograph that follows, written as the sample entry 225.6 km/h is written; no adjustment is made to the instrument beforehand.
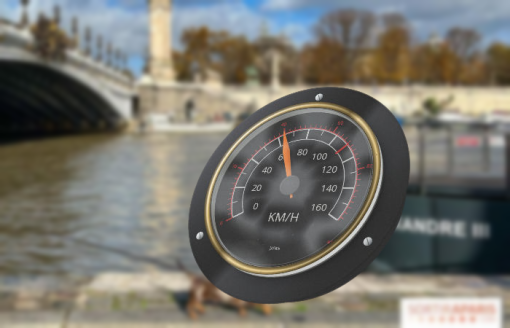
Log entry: 65 km/h
